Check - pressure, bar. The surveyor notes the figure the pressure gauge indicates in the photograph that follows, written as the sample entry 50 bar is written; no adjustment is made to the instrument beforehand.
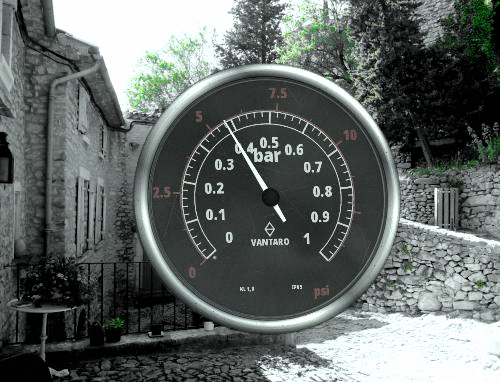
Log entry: 0.38 bar
